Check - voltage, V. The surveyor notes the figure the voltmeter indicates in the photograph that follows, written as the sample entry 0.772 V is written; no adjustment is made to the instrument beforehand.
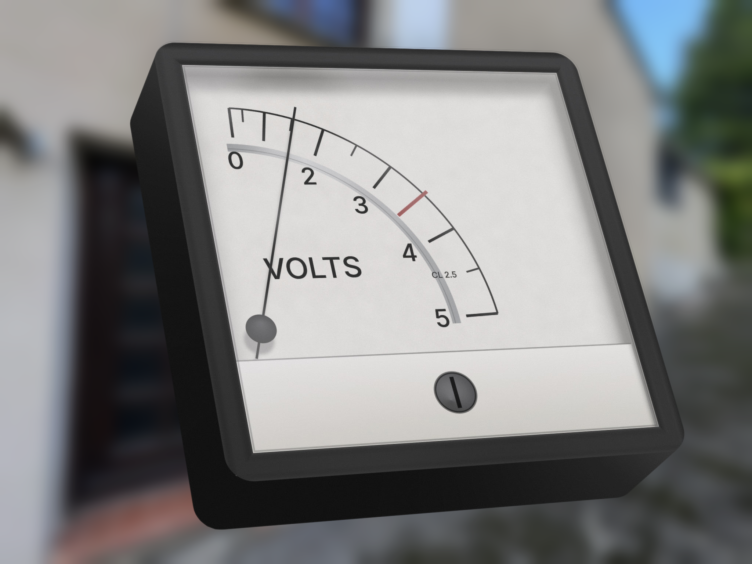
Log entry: 1.5 V
